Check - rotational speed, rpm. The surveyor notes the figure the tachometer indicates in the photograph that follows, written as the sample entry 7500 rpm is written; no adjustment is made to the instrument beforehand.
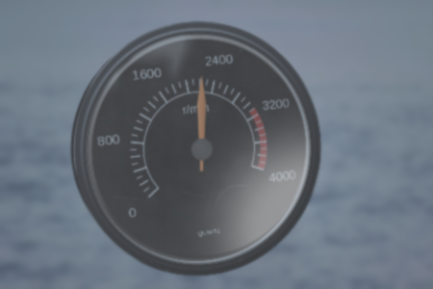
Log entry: 2200 rpm
